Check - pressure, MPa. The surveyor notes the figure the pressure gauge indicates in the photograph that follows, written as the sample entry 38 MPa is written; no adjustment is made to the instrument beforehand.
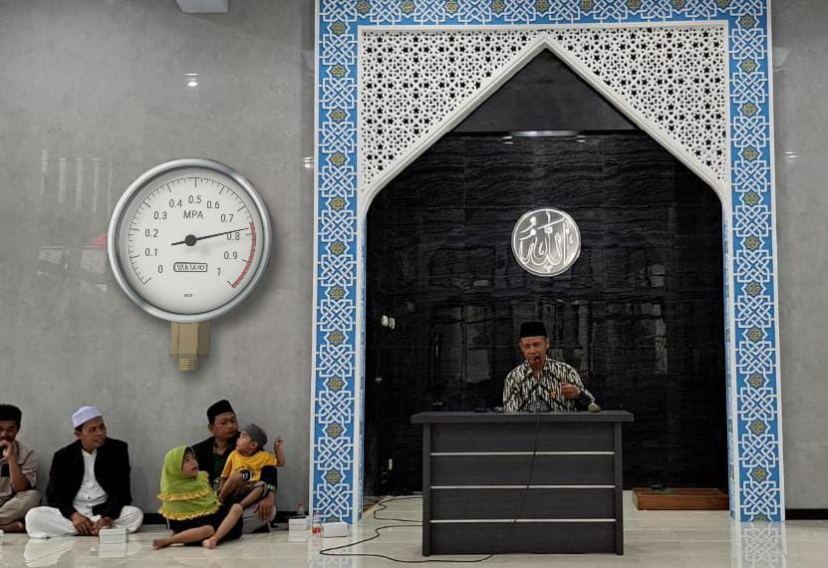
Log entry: 0.78 MPa
